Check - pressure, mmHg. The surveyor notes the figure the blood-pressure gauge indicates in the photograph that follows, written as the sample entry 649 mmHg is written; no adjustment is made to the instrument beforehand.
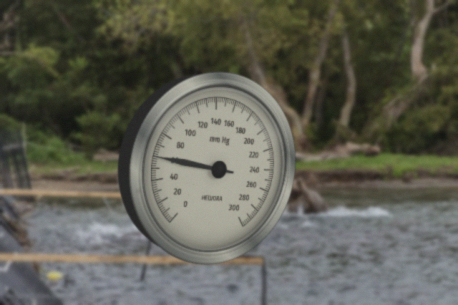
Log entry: 60 mmHg
